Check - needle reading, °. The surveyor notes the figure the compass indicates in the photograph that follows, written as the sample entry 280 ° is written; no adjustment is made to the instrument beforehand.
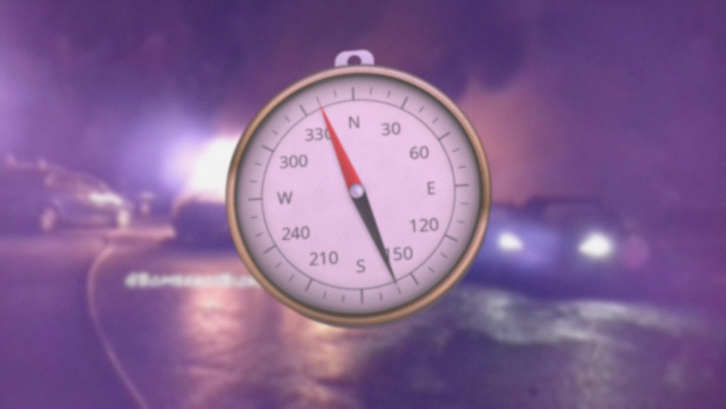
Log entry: 340 °
